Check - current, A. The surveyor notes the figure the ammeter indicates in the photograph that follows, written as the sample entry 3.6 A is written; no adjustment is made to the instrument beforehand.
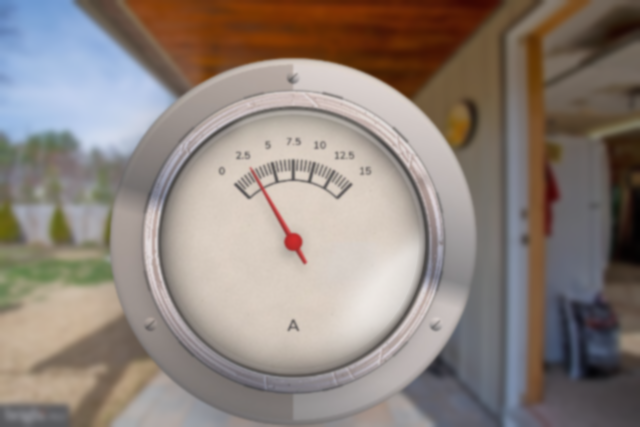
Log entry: 2.5 A
